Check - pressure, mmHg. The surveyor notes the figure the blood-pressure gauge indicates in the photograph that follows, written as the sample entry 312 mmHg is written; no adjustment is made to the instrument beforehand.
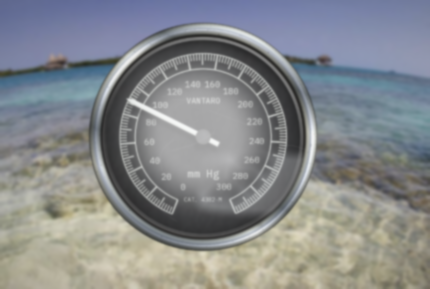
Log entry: 90 mmHg
